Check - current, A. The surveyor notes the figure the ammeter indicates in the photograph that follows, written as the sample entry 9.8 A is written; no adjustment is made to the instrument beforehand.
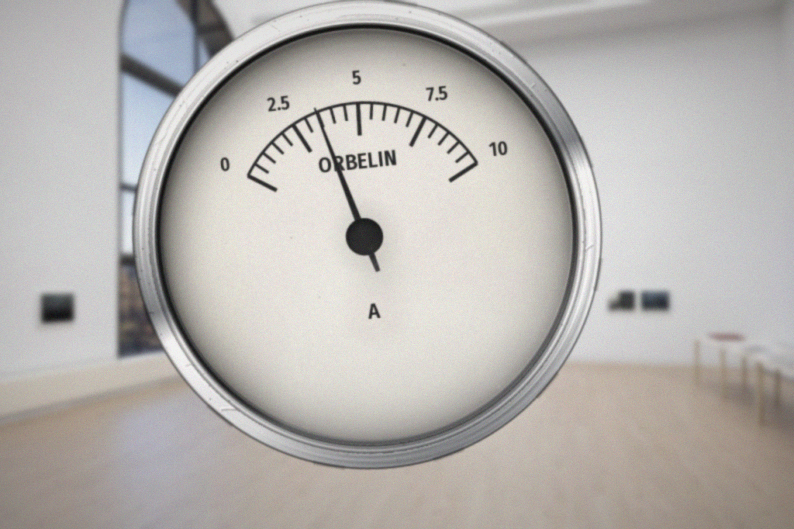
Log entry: 3.5 A
